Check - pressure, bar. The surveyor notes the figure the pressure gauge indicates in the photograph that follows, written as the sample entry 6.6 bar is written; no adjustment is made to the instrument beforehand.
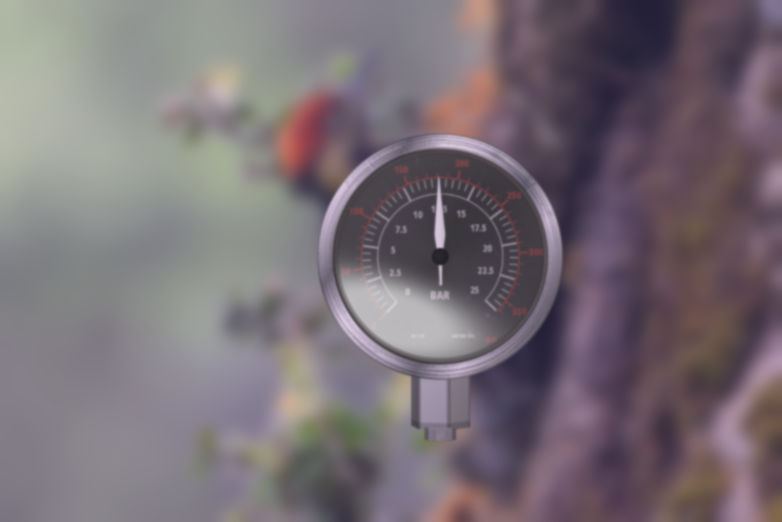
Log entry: 12.5 bar
